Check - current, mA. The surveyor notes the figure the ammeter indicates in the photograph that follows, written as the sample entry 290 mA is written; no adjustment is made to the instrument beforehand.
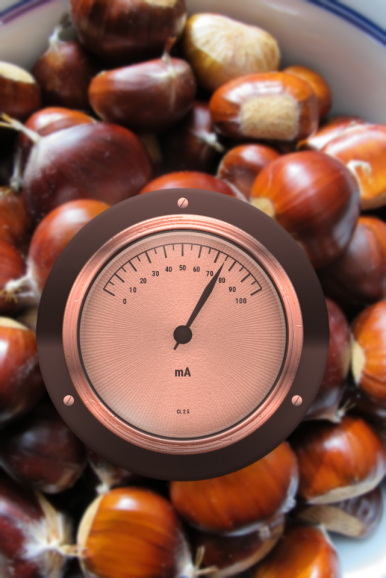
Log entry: 75 mA
